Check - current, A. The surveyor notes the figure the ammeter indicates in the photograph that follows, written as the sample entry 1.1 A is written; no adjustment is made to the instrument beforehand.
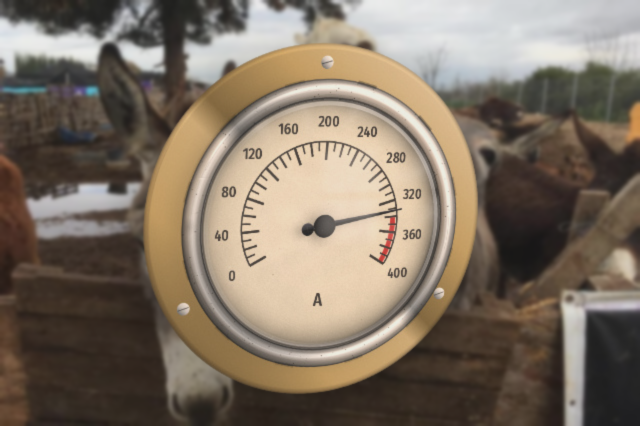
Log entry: 330 A
